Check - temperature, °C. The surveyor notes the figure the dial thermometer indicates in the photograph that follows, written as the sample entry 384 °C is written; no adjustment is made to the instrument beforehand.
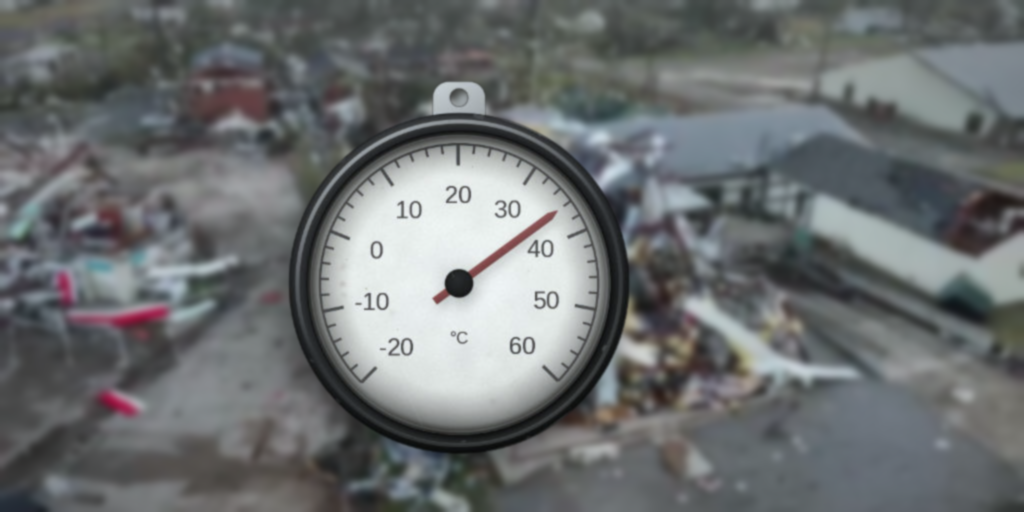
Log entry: 36 °C
